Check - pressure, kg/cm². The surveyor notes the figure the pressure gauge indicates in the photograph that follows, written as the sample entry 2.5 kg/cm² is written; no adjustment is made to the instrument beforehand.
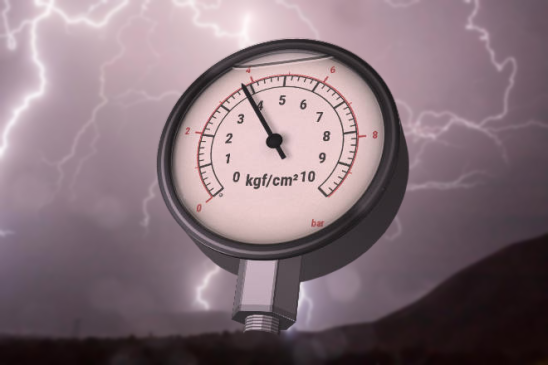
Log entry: 3.8 kg/cm²
